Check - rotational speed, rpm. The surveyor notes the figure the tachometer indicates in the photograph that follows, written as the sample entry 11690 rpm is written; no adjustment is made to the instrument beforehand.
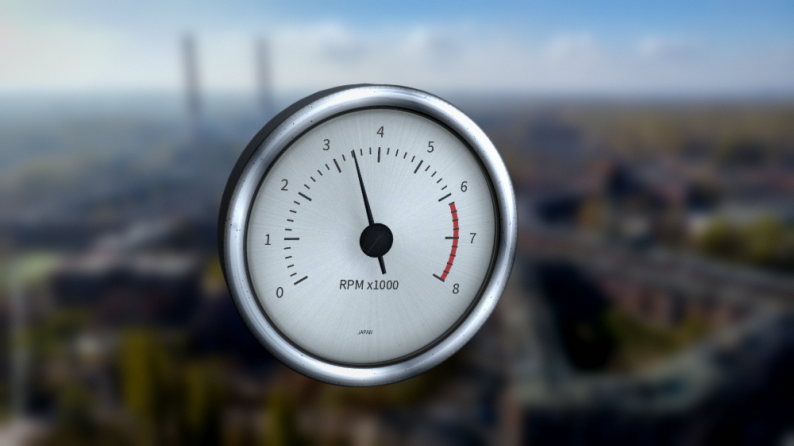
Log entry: 3400 rpm
